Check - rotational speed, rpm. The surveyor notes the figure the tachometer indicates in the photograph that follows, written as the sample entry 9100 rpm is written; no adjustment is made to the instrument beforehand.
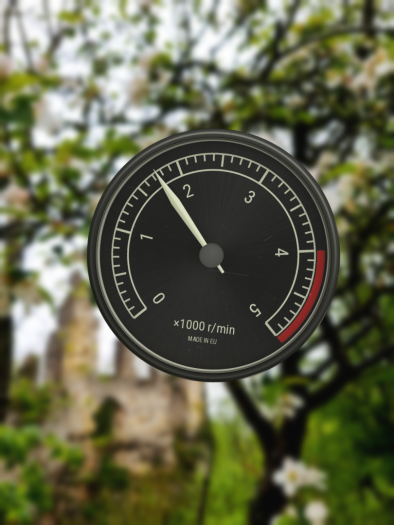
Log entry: 1750 rpm
